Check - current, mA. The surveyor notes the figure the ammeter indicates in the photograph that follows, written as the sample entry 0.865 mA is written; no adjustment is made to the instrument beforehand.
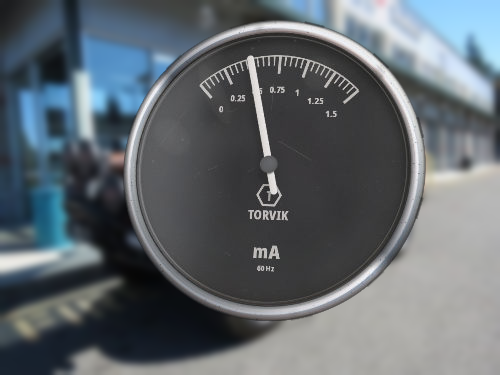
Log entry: 0.5 mA
